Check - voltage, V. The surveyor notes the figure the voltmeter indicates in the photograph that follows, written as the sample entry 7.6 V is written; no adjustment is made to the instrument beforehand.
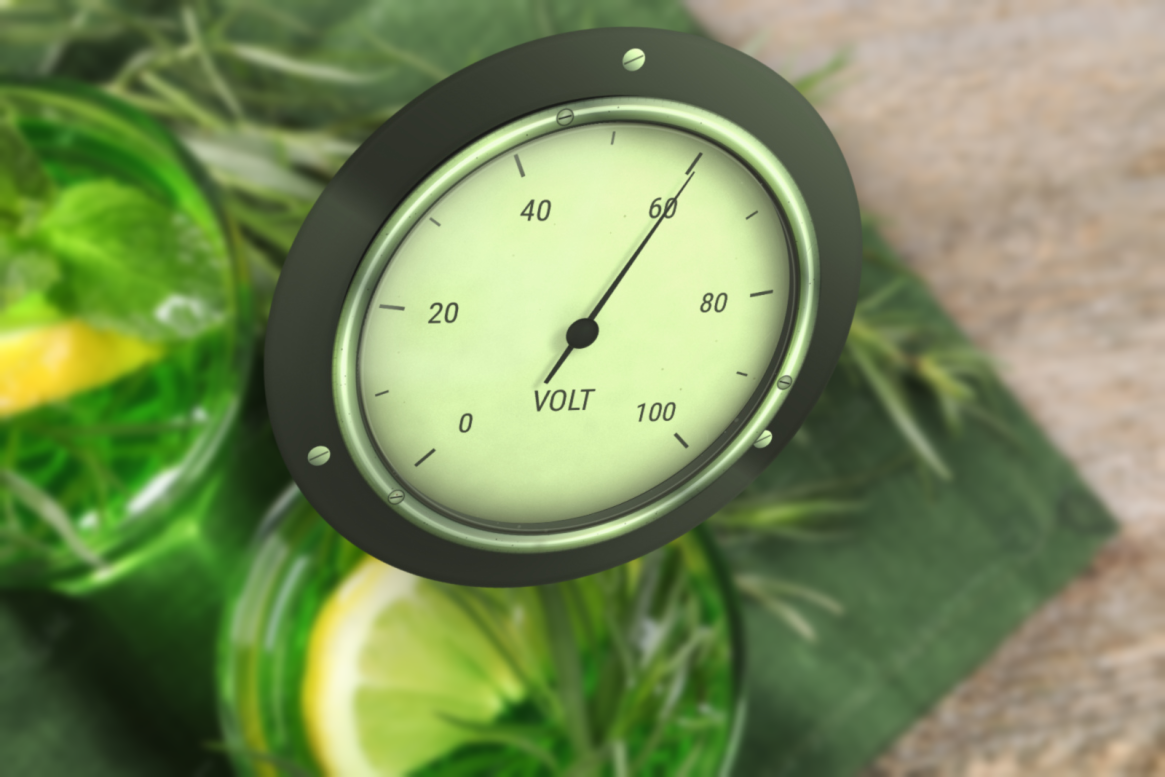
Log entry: 60 V
